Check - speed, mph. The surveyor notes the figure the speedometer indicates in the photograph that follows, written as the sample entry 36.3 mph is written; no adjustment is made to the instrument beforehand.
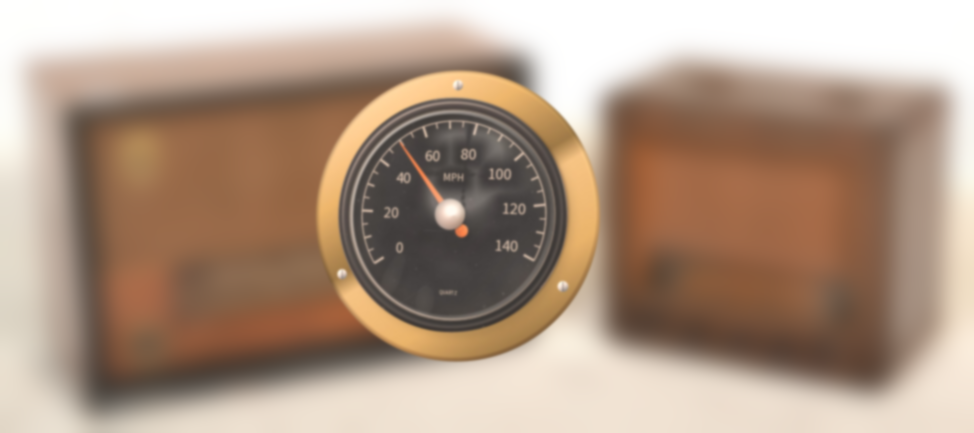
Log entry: 50 mph
